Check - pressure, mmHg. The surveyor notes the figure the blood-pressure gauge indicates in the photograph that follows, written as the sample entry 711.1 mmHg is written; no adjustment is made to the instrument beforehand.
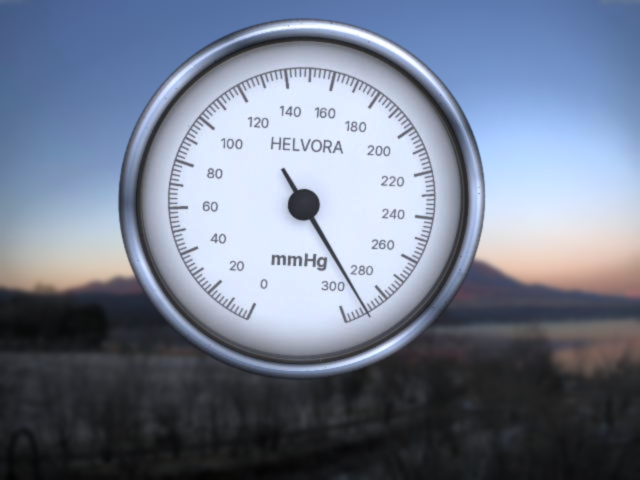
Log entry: 290 mmHg
